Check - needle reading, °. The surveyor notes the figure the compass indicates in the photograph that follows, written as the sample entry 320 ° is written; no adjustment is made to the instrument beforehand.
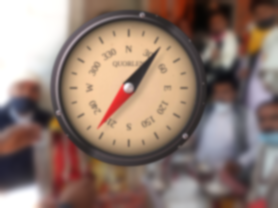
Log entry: 217.5 °
